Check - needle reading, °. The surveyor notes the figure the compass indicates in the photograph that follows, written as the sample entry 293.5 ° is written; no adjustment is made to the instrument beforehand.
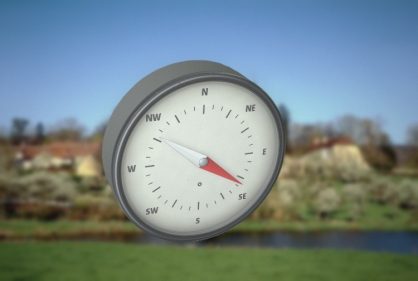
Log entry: 125 °
